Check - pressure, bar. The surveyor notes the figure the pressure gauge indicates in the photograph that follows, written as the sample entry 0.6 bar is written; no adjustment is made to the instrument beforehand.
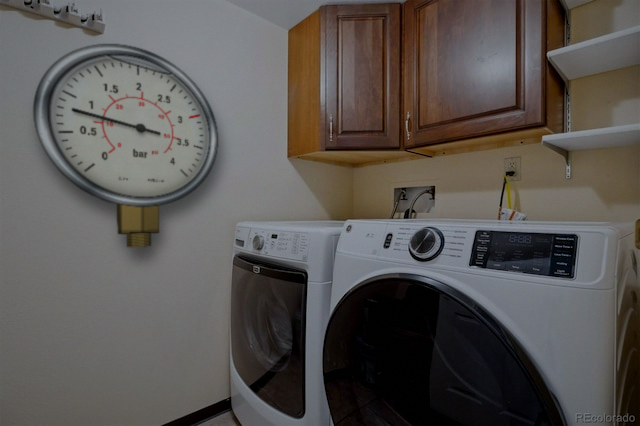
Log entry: 0.8 bar
